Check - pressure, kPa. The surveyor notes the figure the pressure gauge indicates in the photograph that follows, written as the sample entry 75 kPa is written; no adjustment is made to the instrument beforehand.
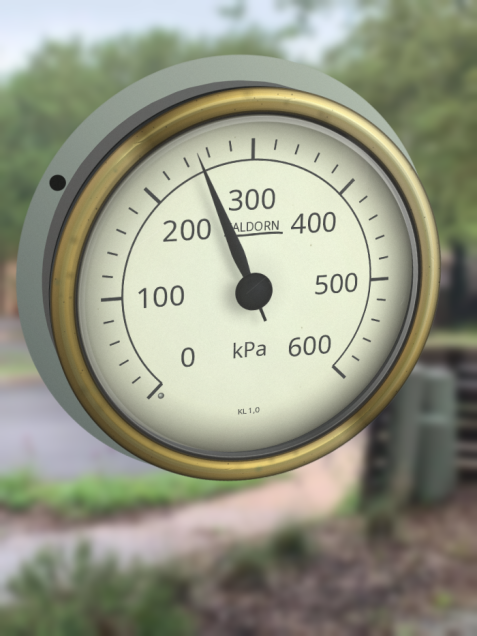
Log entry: 250 kPa
